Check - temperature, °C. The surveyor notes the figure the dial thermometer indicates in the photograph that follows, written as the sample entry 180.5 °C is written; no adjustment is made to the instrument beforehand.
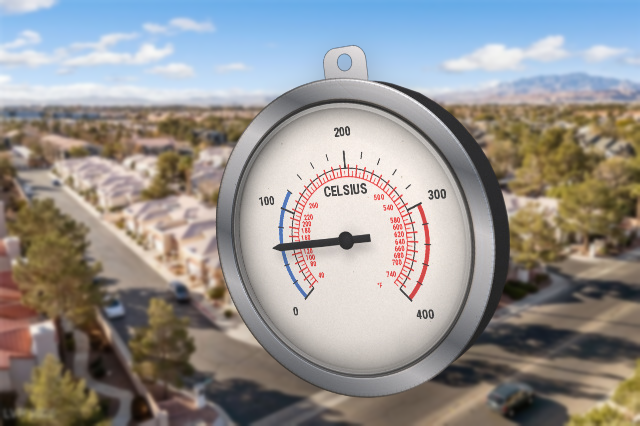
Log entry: 60 °C
